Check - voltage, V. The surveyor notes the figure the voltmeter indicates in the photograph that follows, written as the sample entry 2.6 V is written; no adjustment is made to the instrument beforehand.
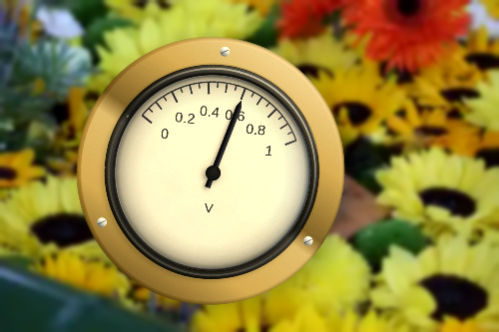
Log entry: 0.6 V
